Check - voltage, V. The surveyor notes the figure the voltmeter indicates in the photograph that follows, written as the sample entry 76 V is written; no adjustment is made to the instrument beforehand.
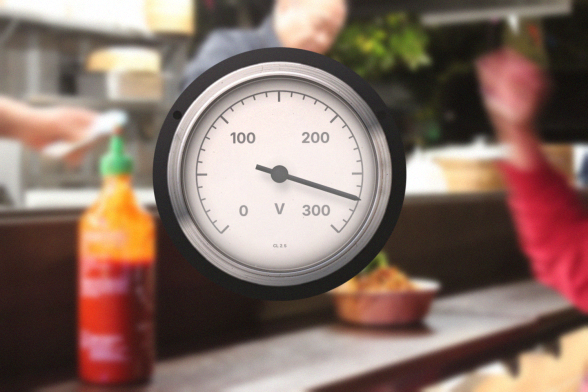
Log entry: 270 V
